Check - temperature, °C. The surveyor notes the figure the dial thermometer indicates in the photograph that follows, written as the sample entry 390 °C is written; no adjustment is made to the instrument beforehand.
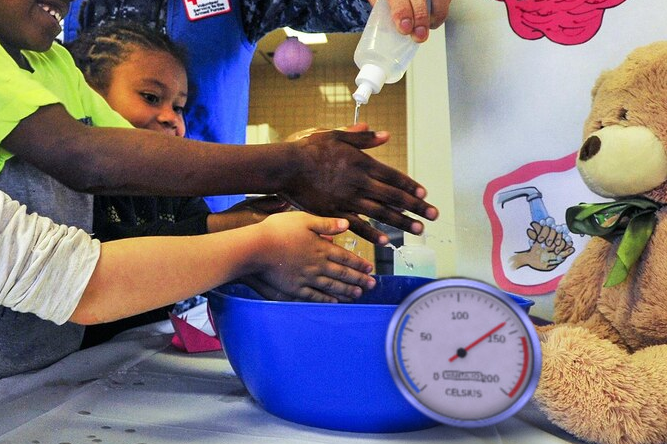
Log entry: 140 °C
